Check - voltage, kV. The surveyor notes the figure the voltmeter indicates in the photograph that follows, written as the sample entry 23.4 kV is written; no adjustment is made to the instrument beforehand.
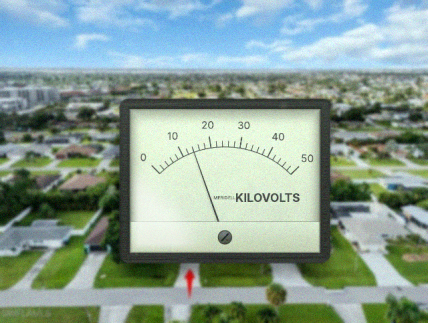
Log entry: 14 kV
